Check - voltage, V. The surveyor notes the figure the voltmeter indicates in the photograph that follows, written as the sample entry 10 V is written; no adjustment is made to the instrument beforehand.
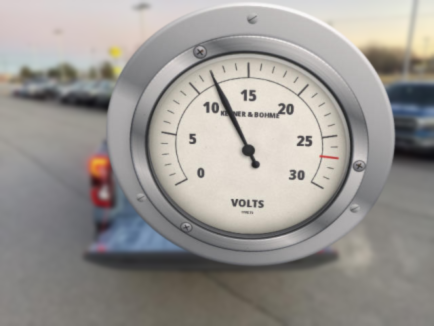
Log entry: 12 V
